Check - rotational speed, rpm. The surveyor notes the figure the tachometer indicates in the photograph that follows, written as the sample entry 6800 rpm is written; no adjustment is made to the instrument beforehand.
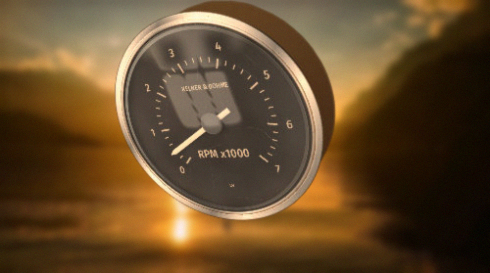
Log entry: 400 rpm
